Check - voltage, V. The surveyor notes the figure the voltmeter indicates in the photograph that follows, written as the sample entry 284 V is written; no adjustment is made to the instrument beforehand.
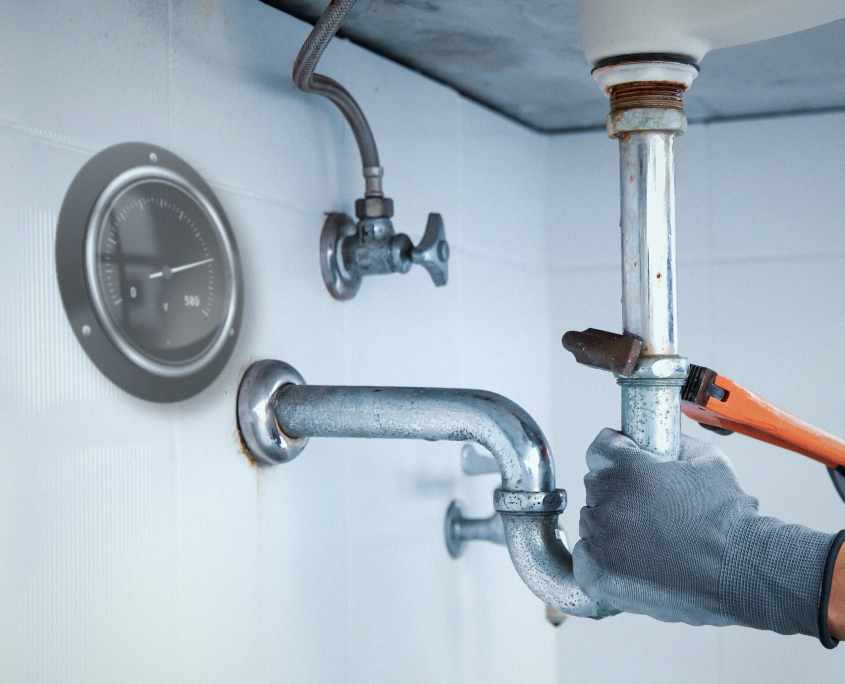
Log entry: 400 V
